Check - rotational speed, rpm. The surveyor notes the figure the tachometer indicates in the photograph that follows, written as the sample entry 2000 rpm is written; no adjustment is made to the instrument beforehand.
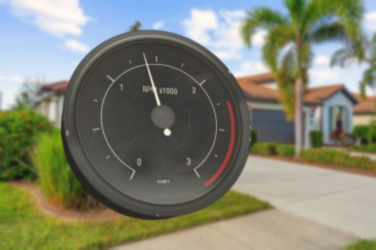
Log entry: 1375 rpm
